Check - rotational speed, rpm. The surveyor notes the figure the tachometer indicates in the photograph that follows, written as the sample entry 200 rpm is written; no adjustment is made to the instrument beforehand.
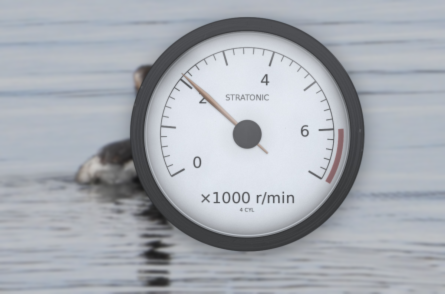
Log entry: 2100 rpm
